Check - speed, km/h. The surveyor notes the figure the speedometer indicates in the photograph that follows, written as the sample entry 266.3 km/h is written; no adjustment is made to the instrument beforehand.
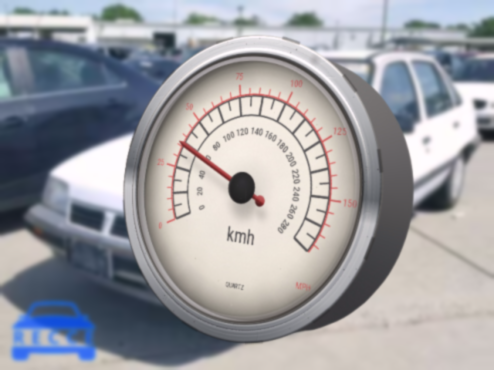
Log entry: 60 km/h
